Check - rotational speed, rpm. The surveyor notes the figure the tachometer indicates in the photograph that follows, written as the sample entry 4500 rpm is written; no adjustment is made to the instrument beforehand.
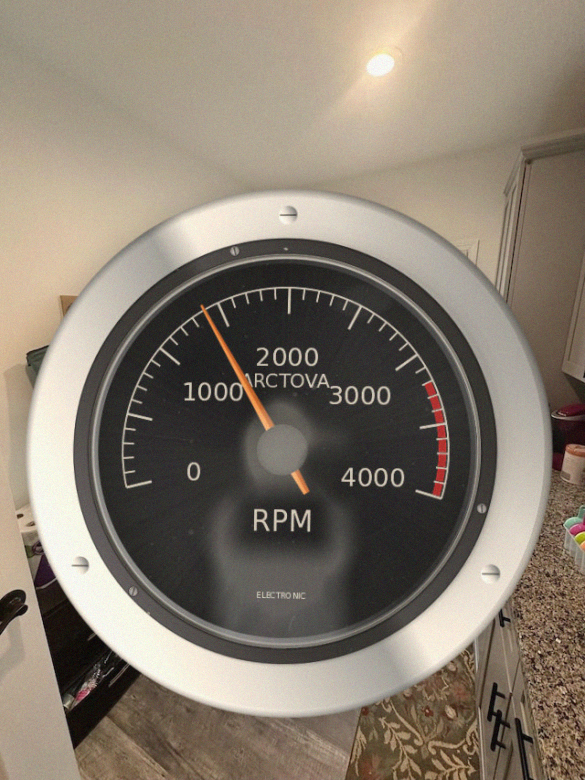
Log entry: 1400 rpm
